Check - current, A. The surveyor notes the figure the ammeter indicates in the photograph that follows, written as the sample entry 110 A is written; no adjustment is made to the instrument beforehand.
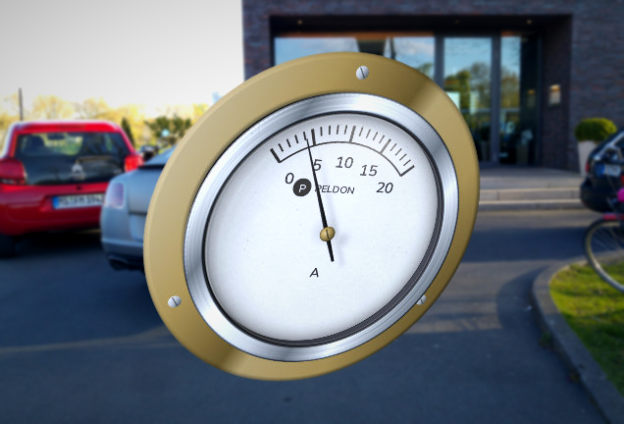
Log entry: 4 A
